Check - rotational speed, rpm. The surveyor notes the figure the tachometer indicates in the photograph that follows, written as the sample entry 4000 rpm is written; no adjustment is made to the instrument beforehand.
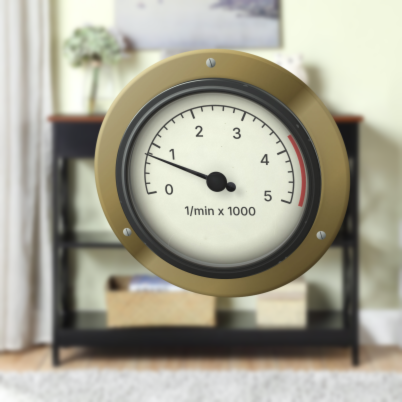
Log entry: 800 rpm
